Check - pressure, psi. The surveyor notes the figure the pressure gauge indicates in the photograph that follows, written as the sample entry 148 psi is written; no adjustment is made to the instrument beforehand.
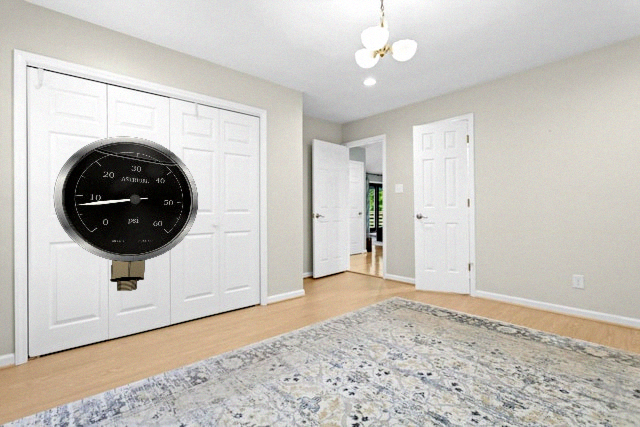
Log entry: 7.5 psi
